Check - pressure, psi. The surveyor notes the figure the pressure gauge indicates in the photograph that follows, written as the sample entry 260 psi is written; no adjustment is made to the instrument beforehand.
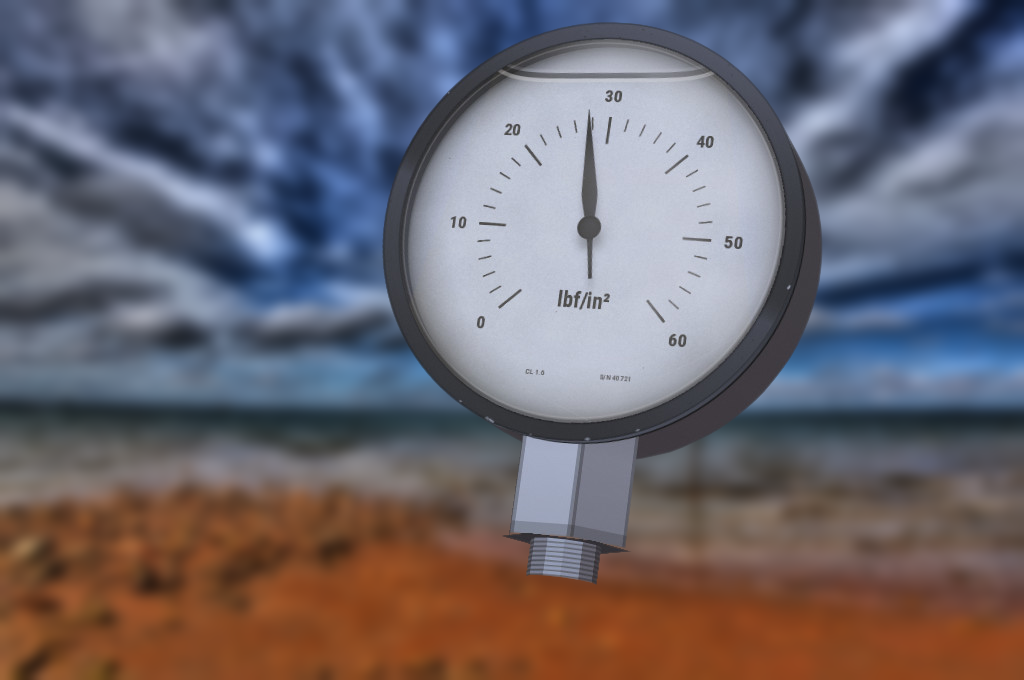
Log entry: 28 psi
